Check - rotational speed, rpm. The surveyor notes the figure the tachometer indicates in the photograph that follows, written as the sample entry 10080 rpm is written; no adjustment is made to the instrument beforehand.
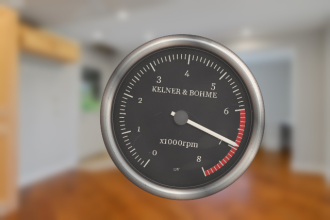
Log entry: 6900 rpm
